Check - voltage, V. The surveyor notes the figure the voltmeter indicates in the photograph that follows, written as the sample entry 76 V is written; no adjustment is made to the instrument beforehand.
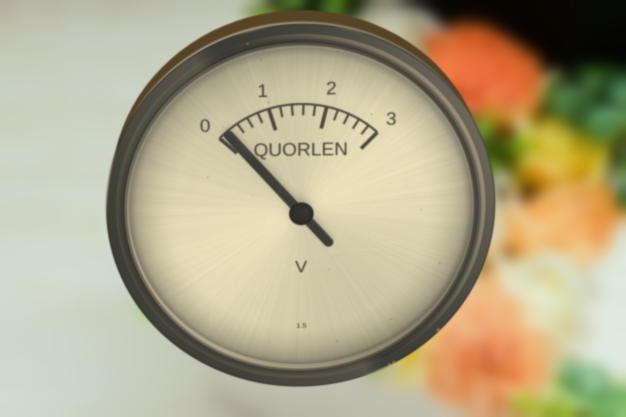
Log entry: 0.2 V
